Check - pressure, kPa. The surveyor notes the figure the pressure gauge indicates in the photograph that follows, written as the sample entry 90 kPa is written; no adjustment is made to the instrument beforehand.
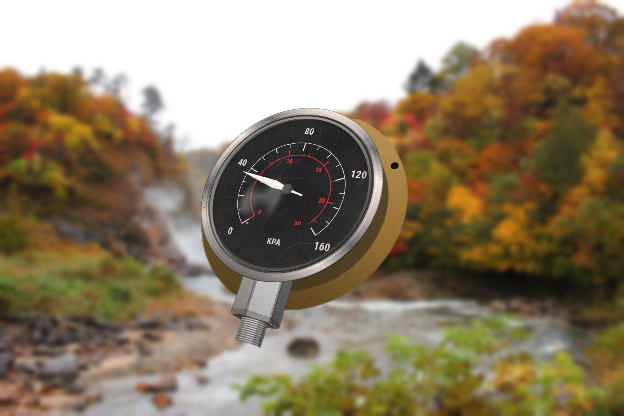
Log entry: 35 kPa
